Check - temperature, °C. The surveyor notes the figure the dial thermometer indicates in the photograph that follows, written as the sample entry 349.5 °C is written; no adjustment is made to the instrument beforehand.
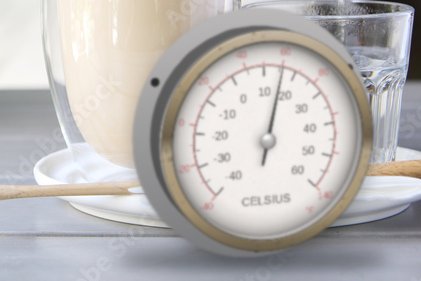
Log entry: 15 °C
